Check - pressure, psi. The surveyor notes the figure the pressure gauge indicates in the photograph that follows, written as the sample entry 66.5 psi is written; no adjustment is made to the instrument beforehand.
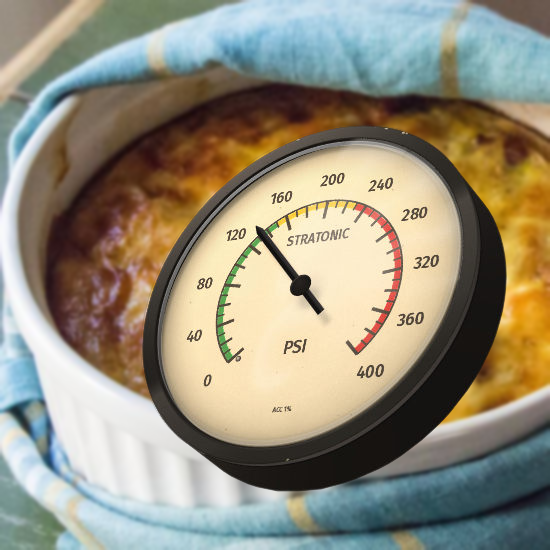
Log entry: 135 psi
